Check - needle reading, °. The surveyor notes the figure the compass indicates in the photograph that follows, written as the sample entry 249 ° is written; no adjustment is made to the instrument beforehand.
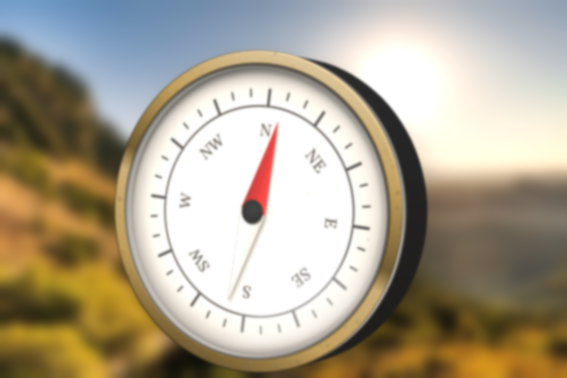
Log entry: 10 °
